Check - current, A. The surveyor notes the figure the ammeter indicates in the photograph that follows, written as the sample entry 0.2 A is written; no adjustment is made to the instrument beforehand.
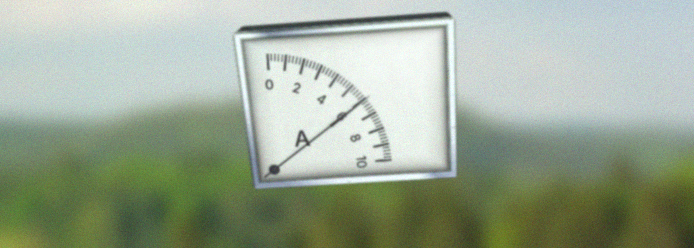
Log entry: 6 A
